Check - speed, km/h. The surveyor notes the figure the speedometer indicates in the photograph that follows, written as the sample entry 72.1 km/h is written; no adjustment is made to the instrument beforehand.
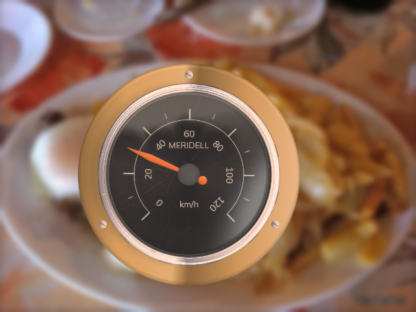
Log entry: 30 km/h
